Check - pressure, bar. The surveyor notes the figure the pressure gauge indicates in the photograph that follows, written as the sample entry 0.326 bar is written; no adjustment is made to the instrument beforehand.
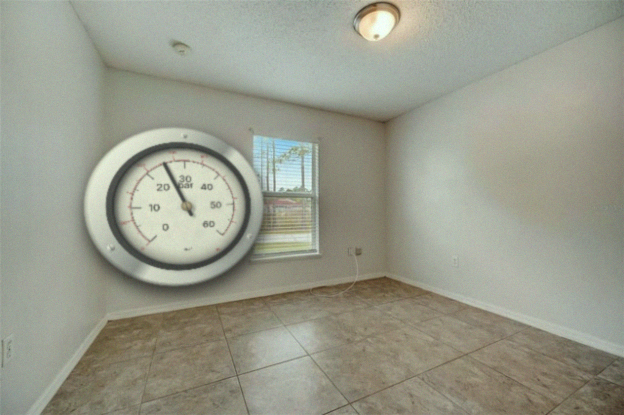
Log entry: 25 bar
